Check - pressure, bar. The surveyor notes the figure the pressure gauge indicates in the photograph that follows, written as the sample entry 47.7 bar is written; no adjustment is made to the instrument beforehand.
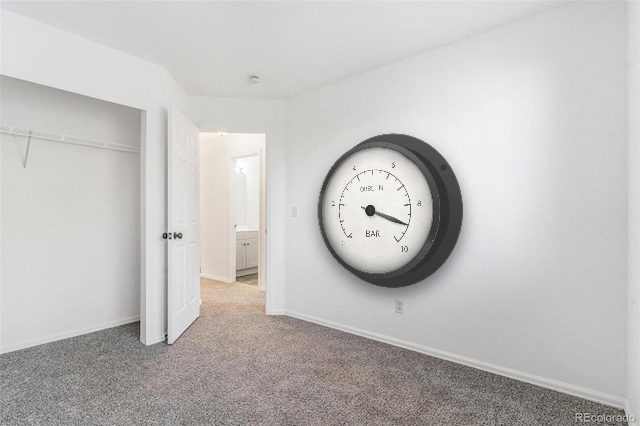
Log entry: 9 bar
